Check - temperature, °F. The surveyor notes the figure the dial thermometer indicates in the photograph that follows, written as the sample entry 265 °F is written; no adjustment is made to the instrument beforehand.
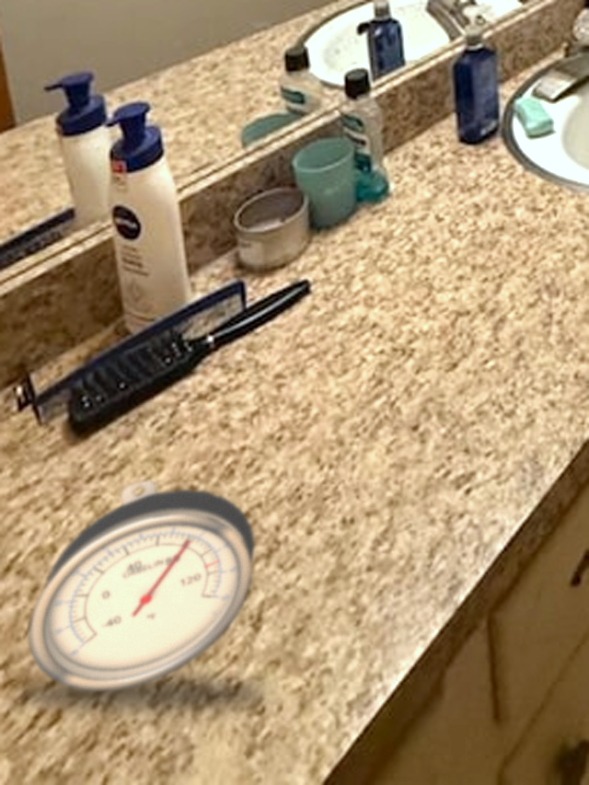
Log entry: 80 °F
